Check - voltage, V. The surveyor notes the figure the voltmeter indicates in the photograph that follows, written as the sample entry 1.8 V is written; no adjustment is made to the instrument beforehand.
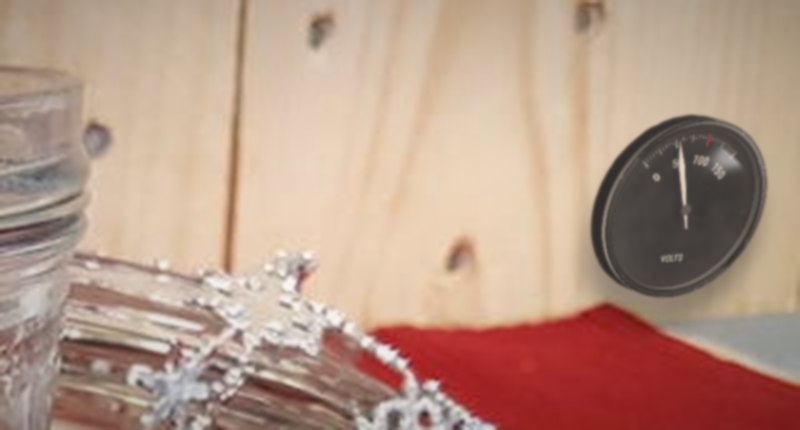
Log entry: 50 V
